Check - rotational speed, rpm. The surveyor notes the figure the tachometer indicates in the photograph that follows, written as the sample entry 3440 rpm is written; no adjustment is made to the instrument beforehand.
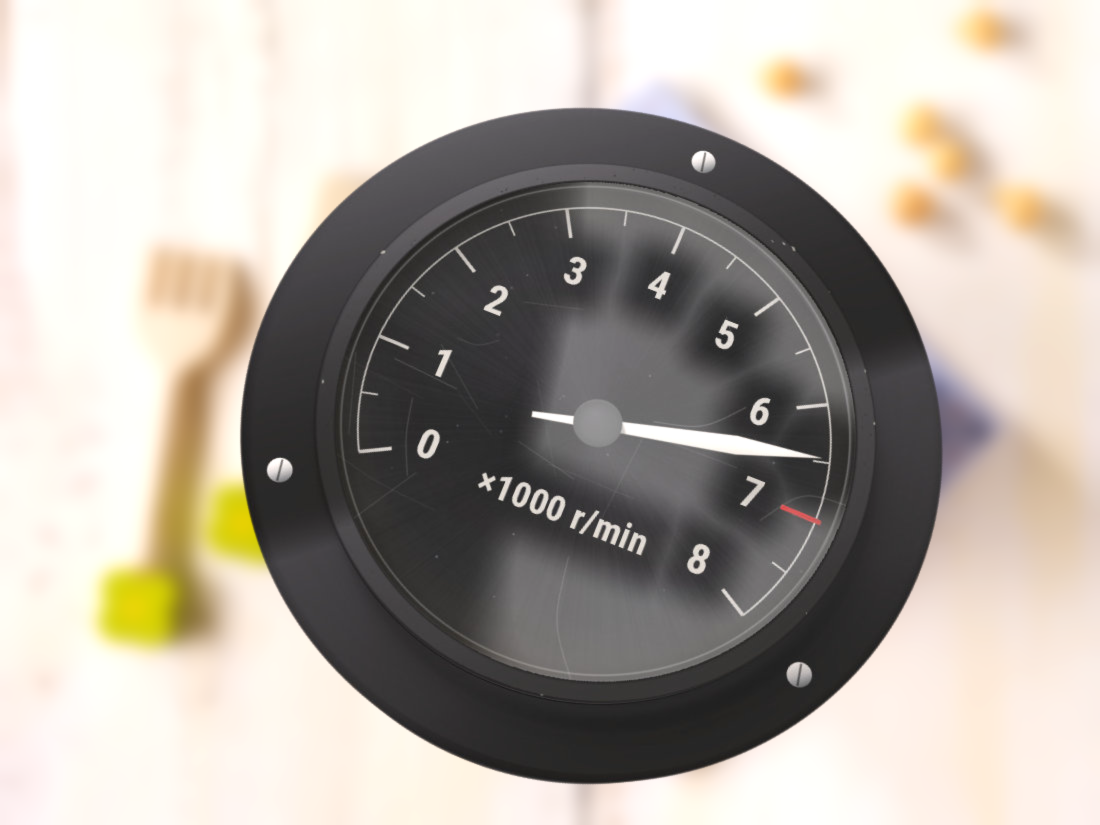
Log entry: 6500 rpm
